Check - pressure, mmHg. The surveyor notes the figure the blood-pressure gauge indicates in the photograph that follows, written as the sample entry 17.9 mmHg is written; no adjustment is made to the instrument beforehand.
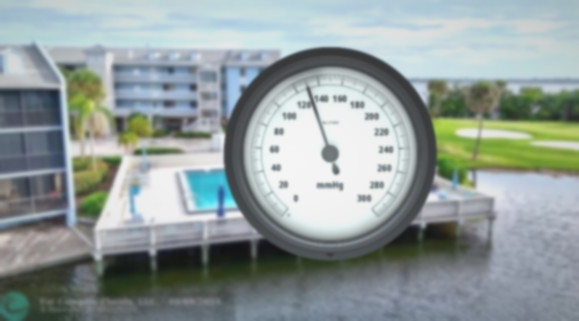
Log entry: 130 mmHg
